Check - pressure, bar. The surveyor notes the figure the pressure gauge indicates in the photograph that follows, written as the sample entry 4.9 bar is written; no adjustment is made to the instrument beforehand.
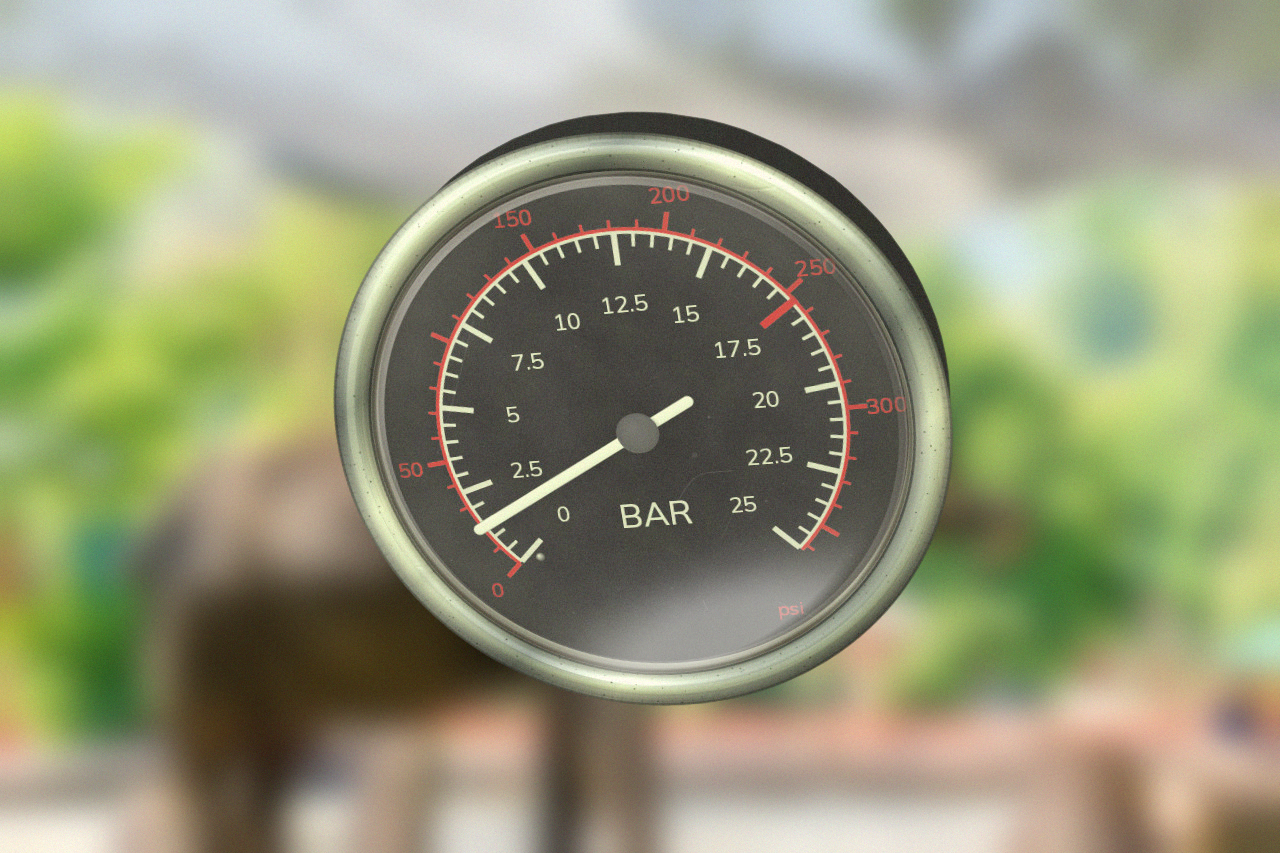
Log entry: 1.5 bar
